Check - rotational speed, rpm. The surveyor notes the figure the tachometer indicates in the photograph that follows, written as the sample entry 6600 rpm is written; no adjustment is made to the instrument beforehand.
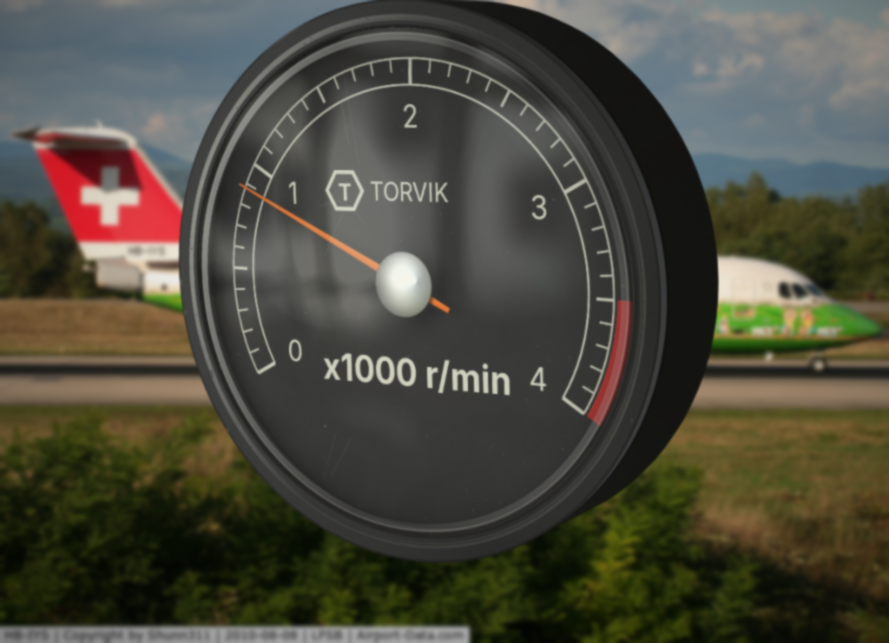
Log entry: 900 rpm
